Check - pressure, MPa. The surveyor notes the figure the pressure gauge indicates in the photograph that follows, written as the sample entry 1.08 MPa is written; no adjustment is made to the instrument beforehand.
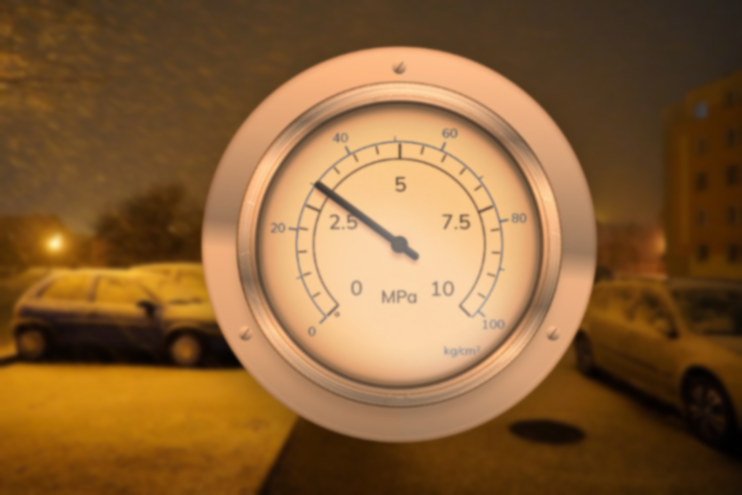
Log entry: 3 MPa
